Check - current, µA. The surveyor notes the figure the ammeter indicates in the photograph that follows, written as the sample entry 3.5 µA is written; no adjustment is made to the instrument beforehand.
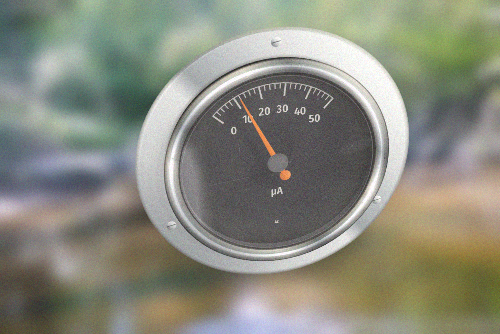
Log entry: 12 µA
